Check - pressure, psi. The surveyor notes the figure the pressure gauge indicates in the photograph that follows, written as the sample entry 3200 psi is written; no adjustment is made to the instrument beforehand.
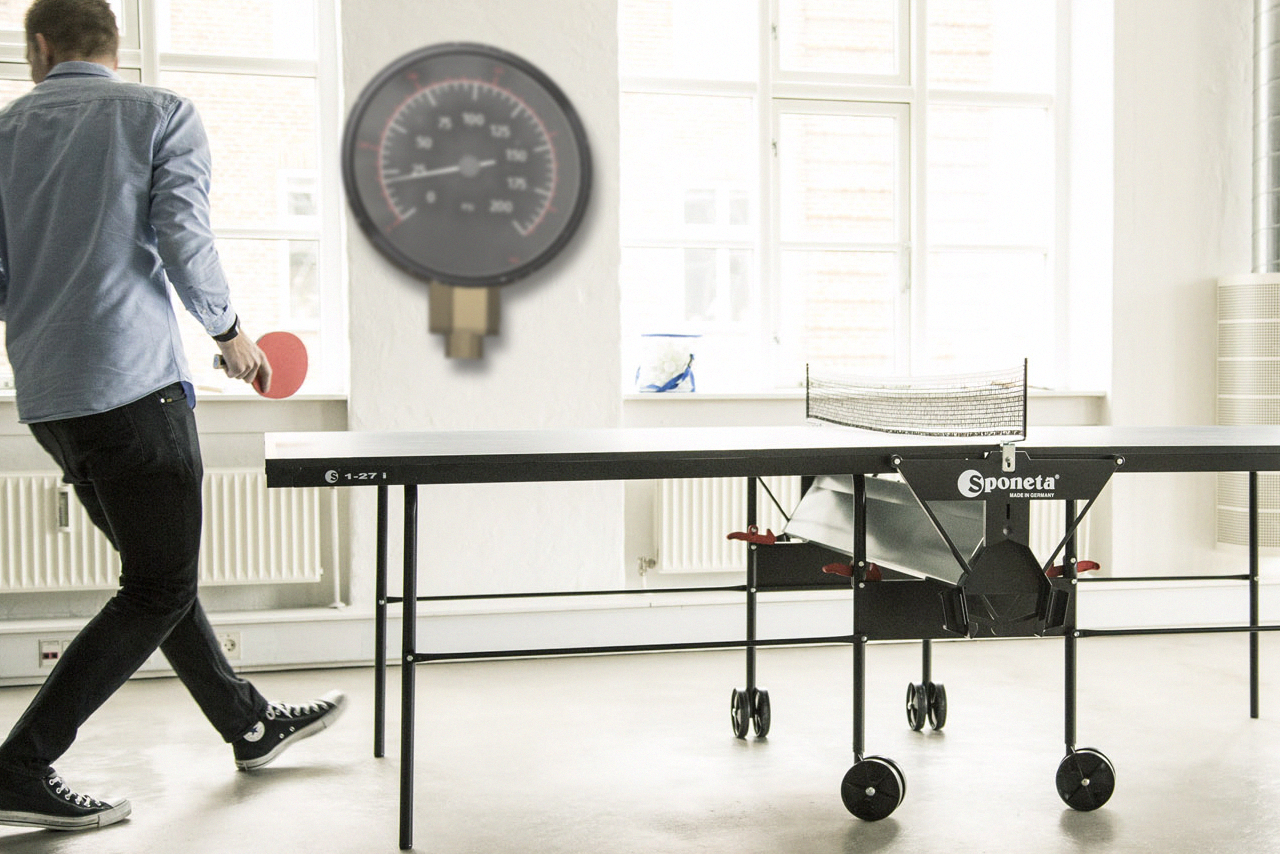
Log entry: 20 psi
